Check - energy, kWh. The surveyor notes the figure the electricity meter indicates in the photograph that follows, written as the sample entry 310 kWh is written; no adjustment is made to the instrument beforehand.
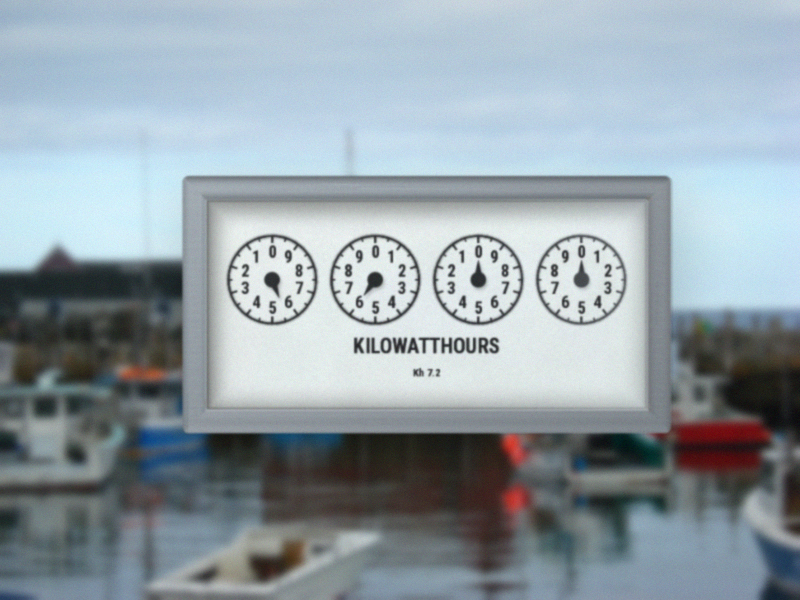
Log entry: 5600 kWh
